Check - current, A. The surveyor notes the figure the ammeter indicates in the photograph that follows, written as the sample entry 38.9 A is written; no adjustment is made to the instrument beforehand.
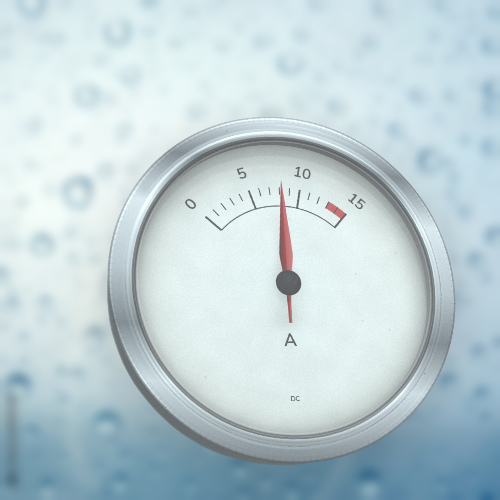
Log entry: 8 A
